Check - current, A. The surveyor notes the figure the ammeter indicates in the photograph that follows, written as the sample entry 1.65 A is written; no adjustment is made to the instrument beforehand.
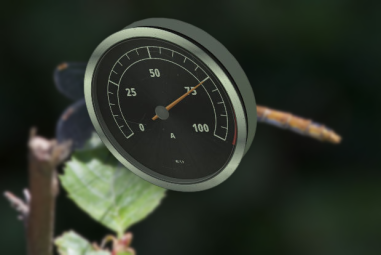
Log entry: 75 A
